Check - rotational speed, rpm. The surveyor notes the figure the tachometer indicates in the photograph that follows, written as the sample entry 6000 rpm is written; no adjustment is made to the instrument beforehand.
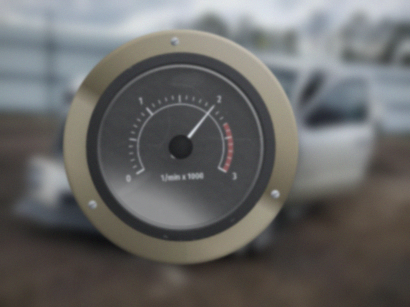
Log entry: 2000 rpm
